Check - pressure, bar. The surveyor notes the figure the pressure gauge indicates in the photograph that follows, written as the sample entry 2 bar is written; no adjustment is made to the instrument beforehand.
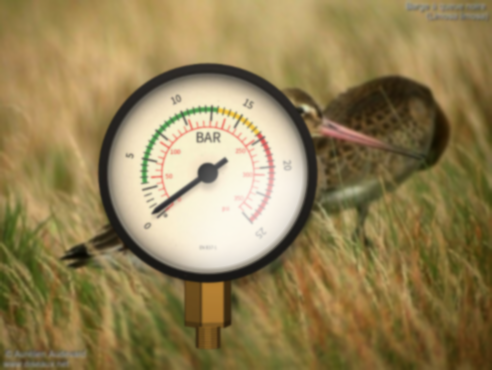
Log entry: 0.5 bar
